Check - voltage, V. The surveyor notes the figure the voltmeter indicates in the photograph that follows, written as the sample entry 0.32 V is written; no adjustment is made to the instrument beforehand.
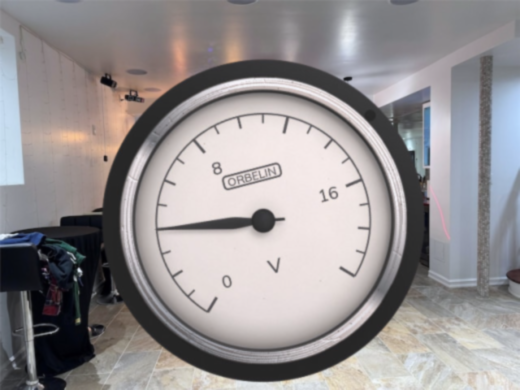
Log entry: 4 V
